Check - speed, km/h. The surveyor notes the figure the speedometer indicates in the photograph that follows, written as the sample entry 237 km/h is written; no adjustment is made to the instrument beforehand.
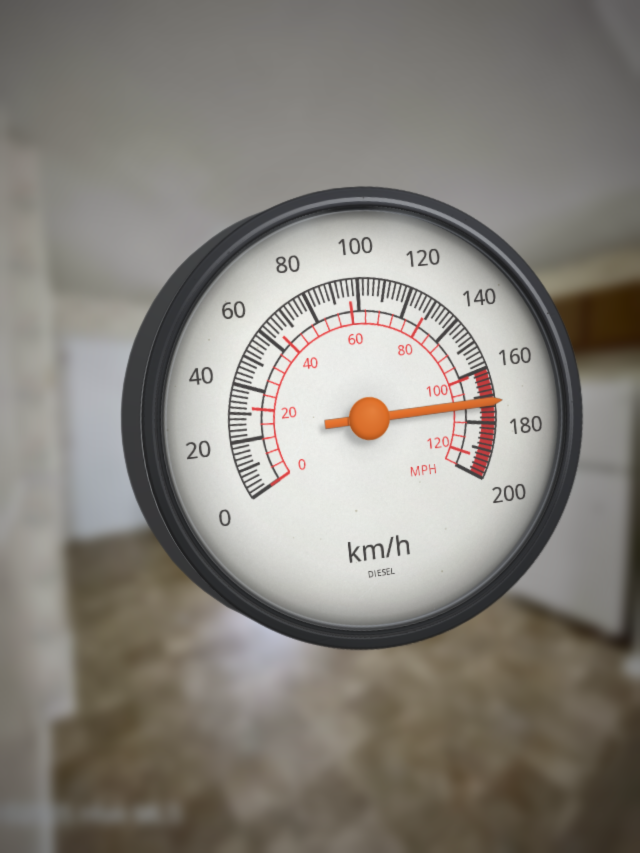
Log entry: 172 km/h
